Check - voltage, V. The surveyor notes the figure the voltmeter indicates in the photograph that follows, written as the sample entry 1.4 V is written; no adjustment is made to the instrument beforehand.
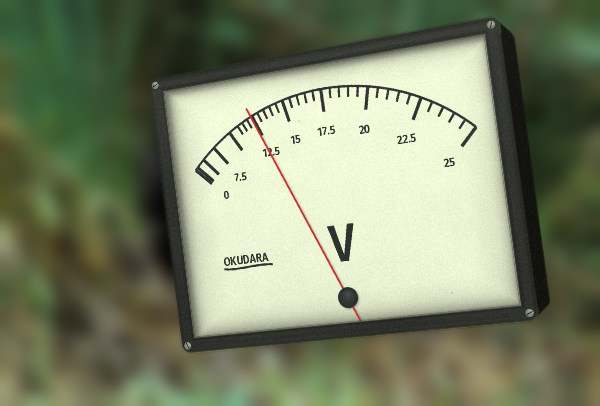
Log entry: 12.5 V
